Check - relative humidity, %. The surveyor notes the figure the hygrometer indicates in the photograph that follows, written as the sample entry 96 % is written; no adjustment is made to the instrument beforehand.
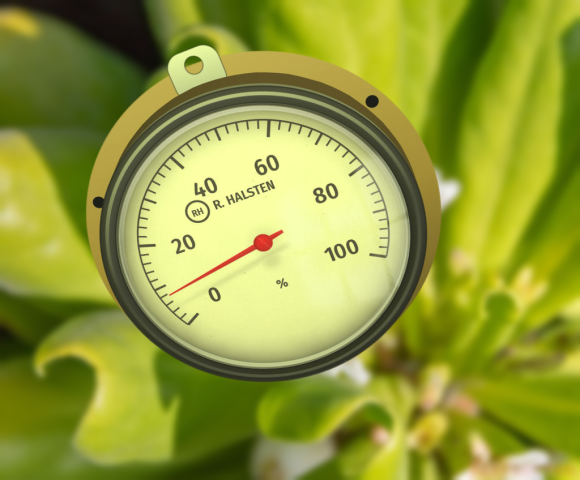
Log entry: 8 %
